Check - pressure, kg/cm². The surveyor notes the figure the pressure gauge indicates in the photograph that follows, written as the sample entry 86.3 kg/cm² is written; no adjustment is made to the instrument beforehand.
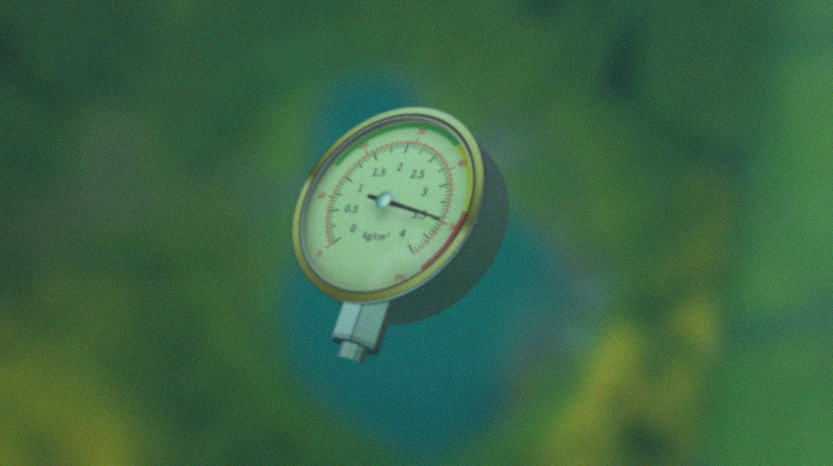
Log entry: 3.5 kg/cm²
